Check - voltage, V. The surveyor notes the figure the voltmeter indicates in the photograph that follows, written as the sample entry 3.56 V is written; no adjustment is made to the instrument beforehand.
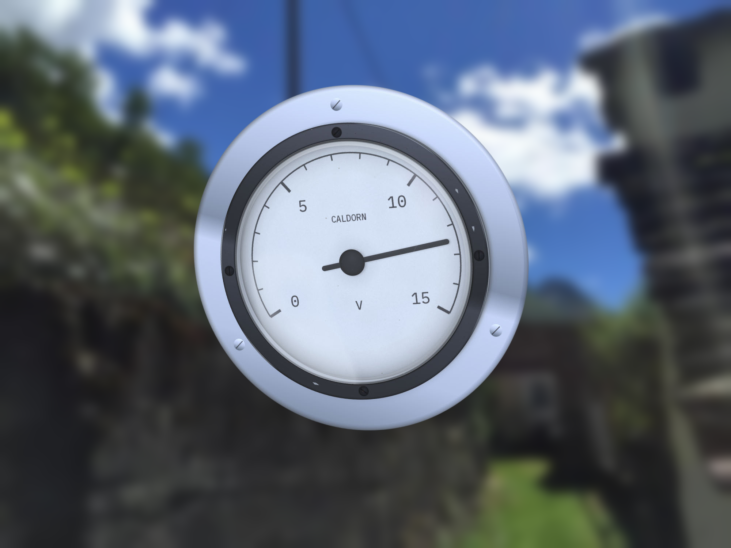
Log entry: 12.5 V
